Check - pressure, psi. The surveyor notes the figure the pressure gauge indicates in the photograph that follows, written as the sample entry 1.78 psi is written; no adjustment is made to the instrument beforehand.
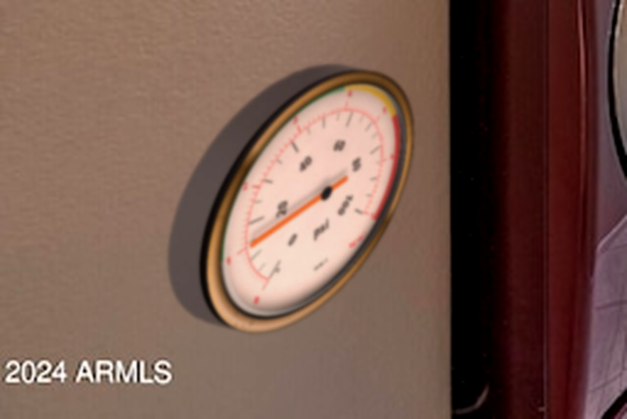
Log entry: 15 psi
